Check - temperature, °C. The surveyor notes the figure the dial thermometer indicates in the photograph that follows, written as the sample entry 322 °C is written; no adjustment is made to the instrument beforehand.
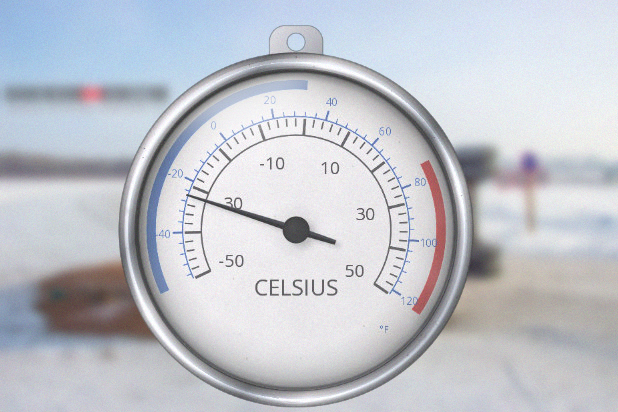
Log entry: -32 °C
